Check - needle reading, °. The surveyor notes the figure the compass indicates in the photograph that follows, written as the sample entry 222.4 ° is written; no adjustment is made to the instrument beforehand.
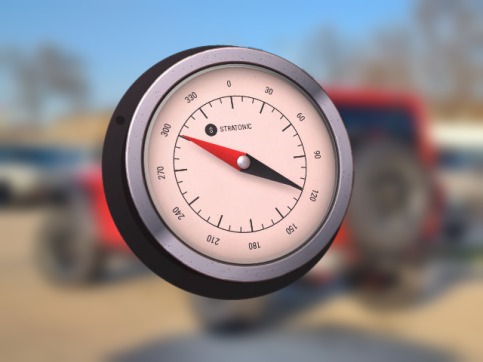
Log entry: 300 °
